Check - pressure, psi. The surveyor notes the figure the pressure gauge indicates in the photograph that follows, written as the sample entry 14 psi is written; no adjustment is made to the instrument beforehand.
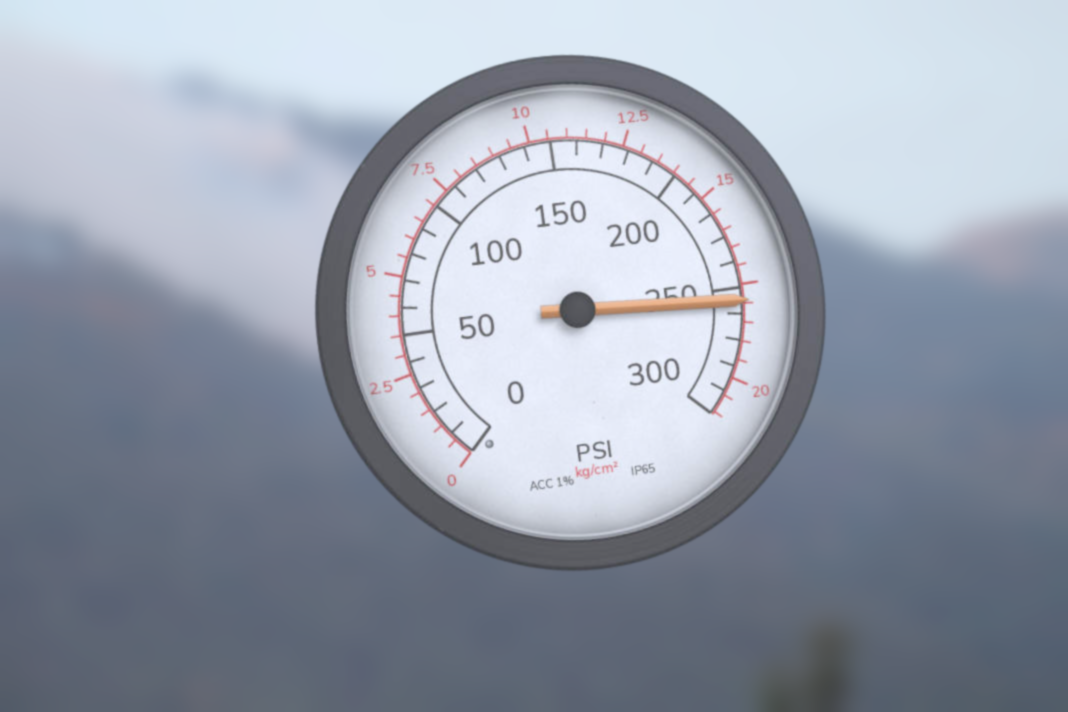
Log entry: 255 psi
